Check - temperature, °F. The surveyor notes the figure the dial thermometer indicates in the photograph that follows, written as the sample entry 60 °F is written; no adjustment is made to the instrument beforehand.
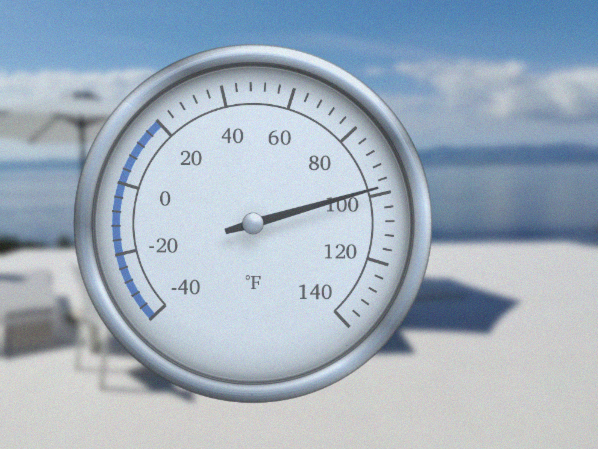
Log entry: 98 °F
